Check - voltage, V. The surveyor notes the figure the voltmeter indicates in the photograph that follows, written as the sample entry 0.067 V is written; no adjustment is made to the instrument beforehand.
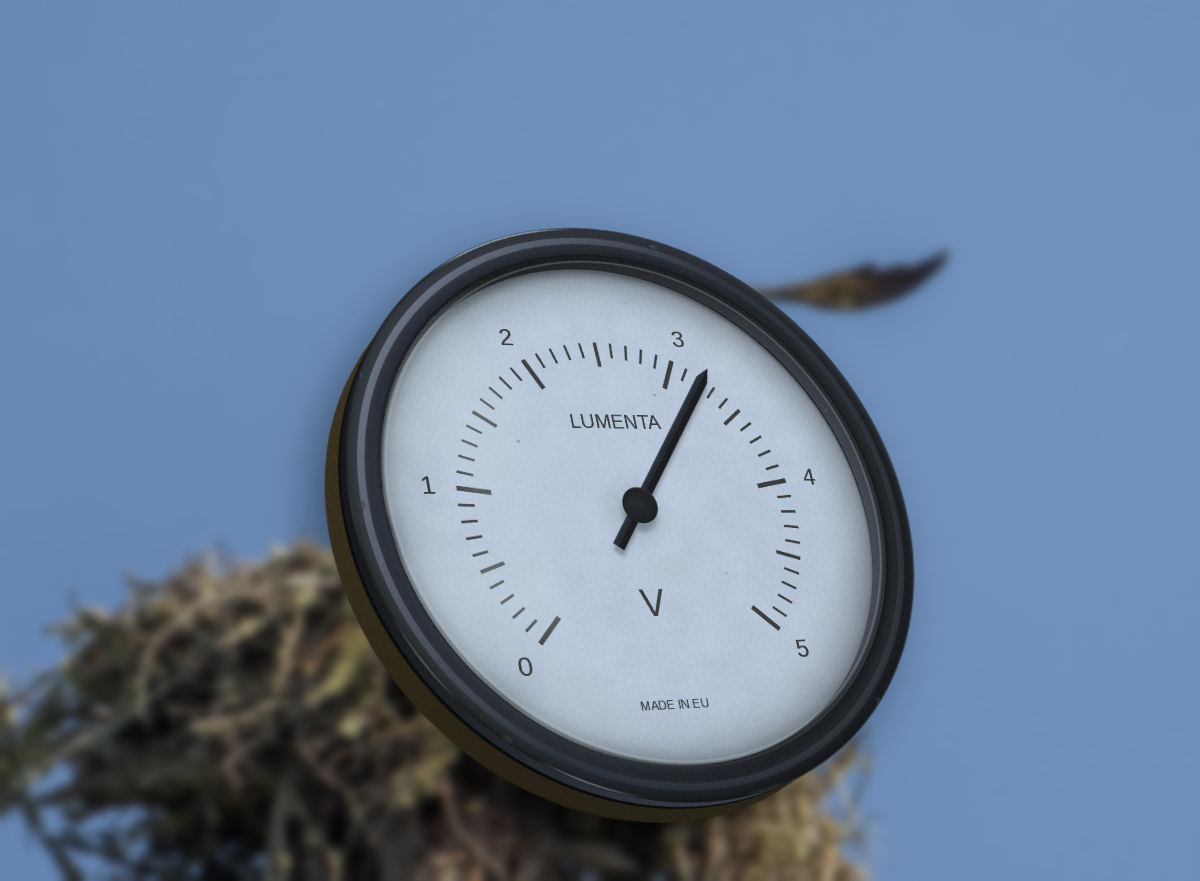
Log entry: 3.2 V
